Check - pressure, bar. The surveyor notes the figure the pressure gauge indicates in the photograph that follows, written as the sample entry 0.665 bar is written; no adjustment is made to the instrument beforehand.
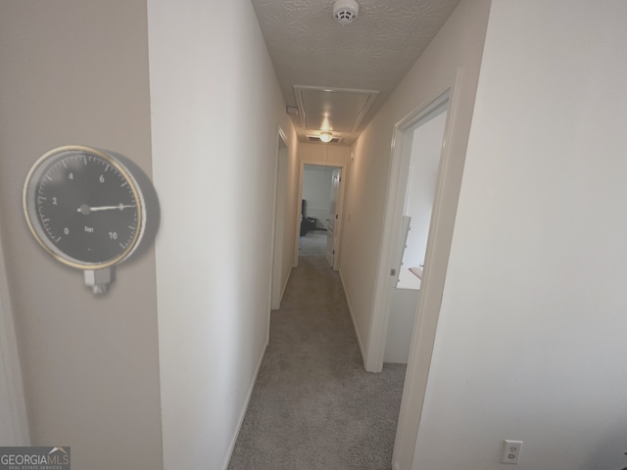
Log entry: 8 bar
